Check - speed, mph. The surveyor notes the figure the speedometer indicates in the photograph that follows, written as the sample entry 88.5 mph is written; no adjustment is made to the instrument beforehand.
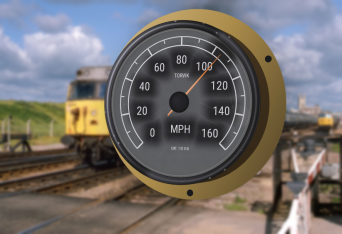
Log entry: 105 mph
